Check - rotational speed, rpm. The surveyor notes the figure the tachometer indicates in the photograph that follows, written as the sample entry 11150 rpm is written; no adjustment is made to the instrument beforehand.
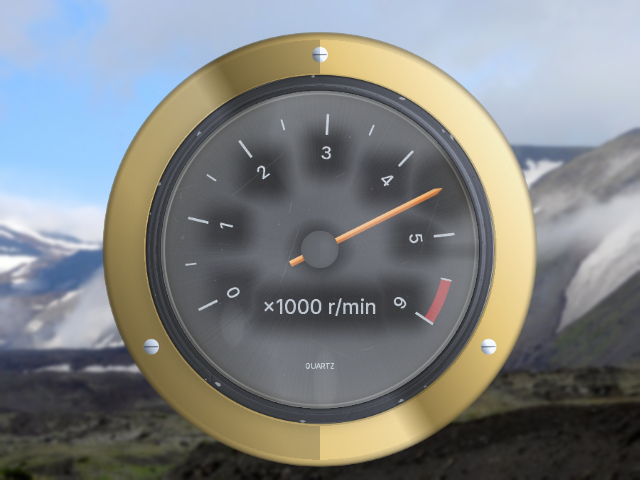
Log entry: 4500 rpm
